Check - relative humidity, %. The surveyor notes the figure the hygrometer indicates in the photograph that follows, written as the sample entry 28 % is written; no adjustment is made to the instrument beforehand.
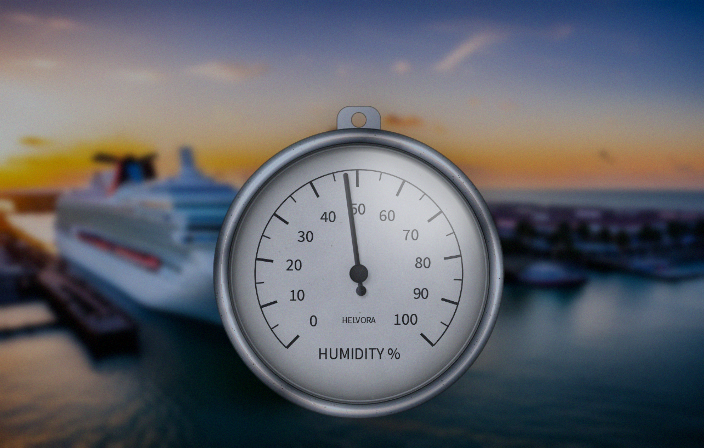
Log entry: 47.5 %
